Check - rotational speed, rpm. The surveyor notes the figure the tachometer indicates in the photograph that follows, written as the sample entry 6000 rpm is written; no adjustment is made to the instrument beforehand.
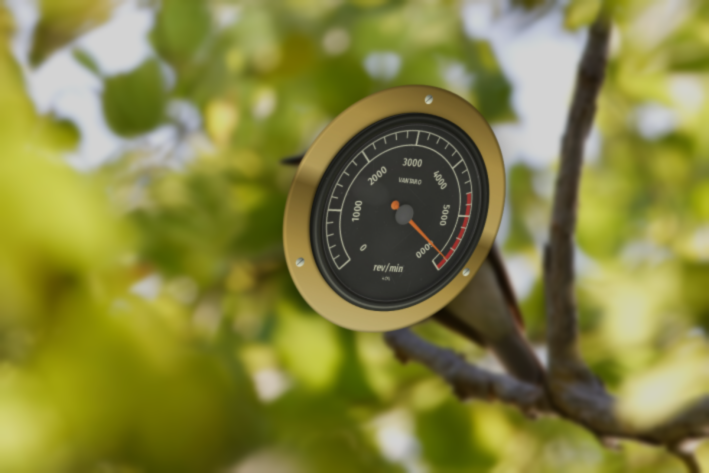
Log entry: 5800 rpm
